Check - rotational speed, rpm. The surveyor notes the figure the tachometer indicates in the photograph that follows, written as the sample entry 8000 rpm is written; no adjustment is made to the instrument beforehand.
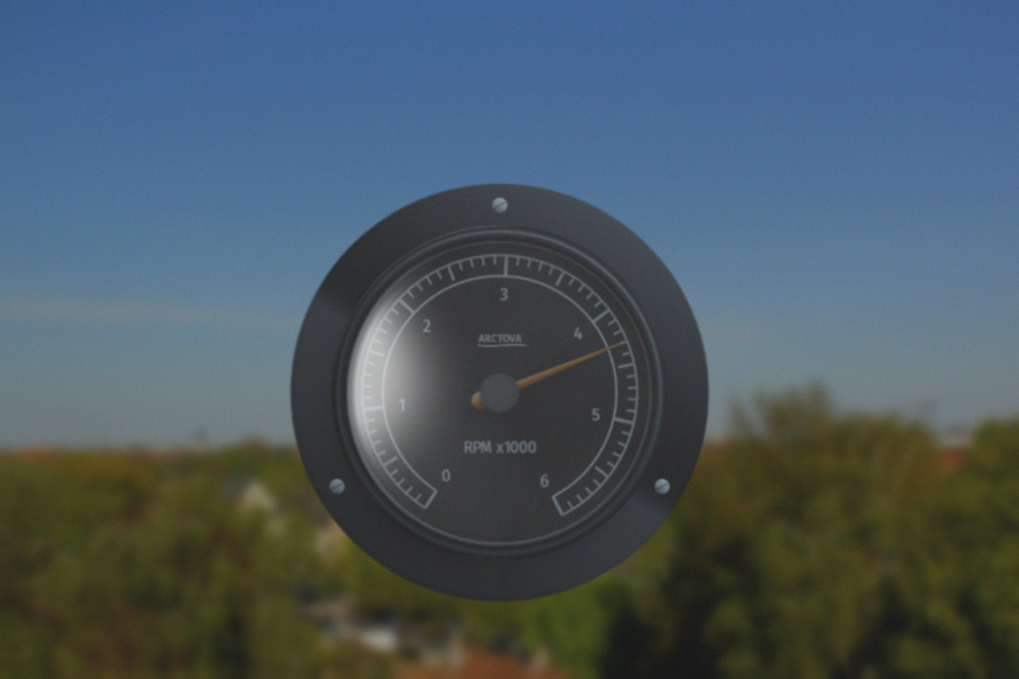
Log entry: 4300 rpm
